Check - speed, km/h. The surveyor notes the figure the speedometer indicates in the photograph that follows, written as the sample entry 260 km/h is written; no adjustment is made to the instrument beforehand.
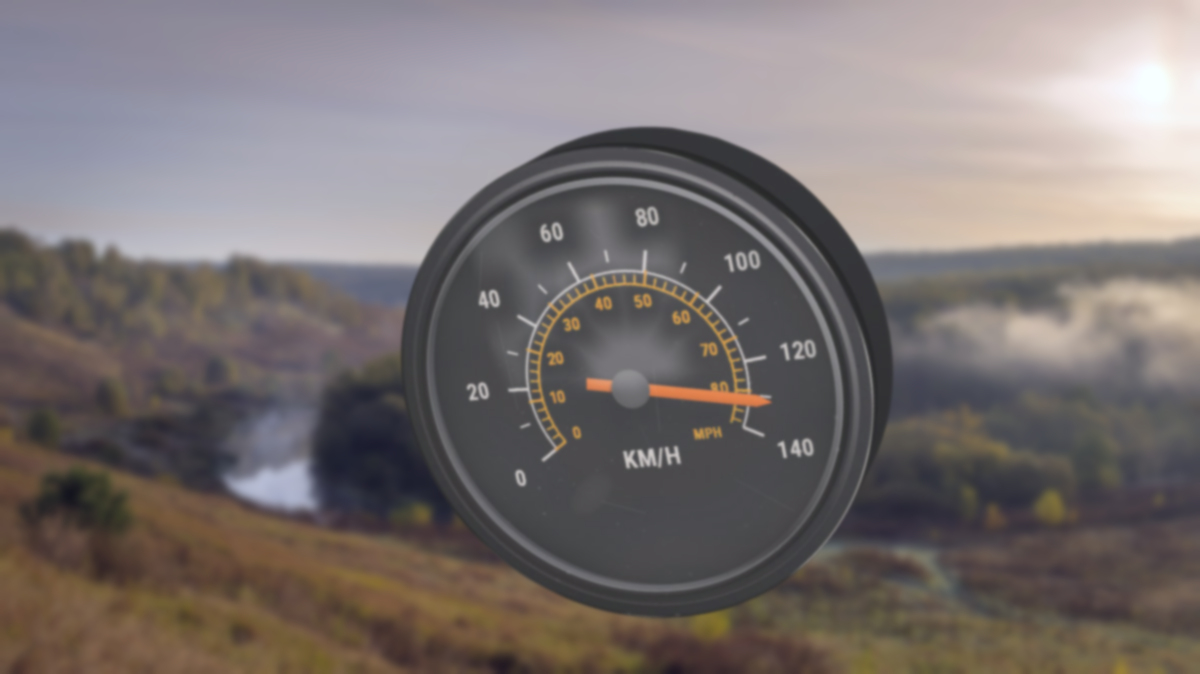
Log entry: 130 km/h
